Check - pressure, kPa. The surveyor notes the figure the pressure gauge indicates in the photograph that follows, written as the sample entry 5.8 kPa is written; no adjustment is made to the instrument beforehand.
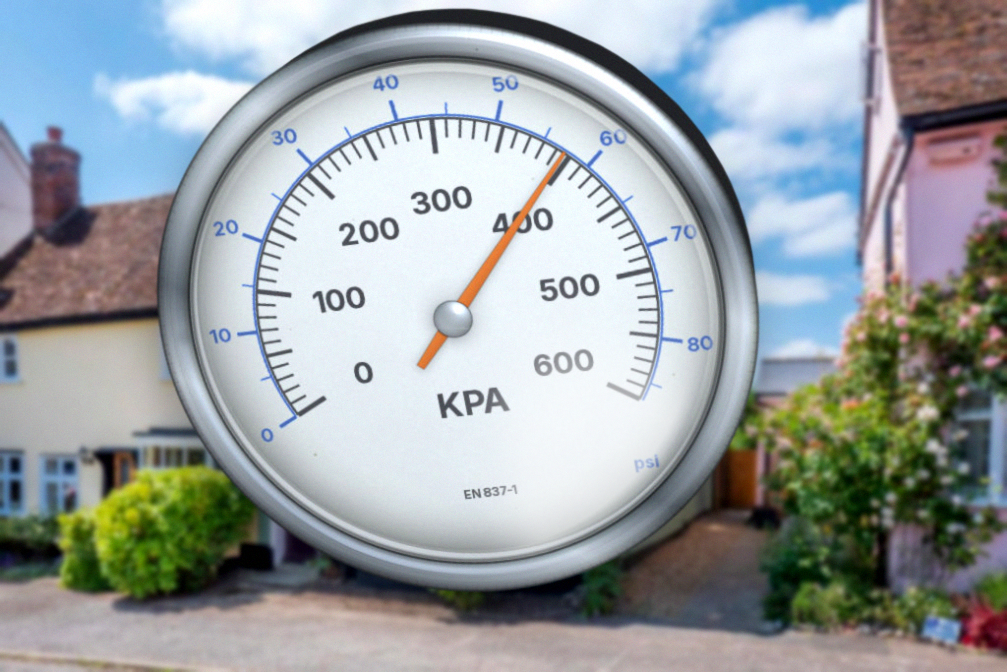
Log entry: 395 kPa
